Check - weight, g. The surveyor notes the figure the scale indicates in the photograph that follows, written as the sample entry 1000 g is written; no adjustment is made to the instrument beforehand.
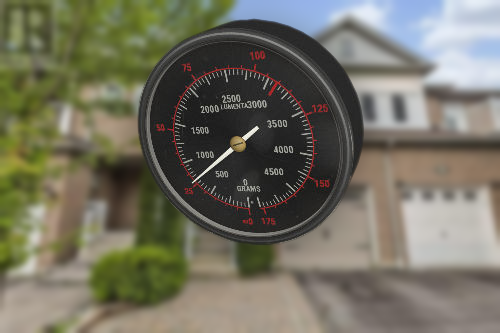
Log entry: 750 g
